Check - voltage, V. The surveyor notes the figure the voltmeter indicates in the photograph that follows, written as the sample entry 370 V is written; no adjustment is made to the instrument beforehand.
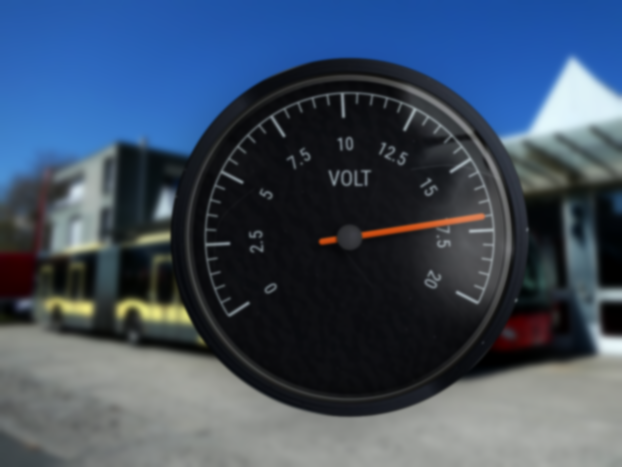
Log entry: 17 V
